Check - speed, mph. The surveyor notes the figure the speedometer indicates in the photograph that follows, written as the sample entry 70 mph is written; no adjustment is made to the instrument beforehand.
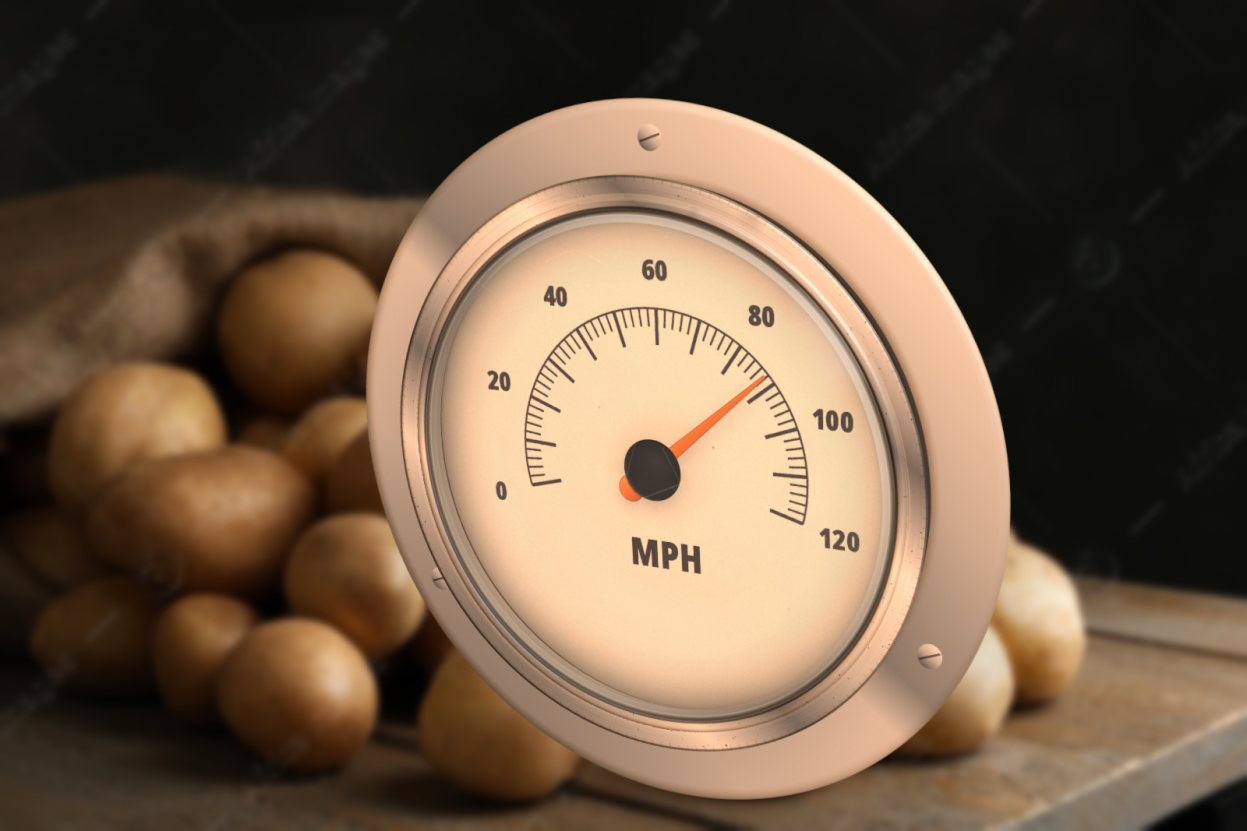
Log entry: 88 mph
